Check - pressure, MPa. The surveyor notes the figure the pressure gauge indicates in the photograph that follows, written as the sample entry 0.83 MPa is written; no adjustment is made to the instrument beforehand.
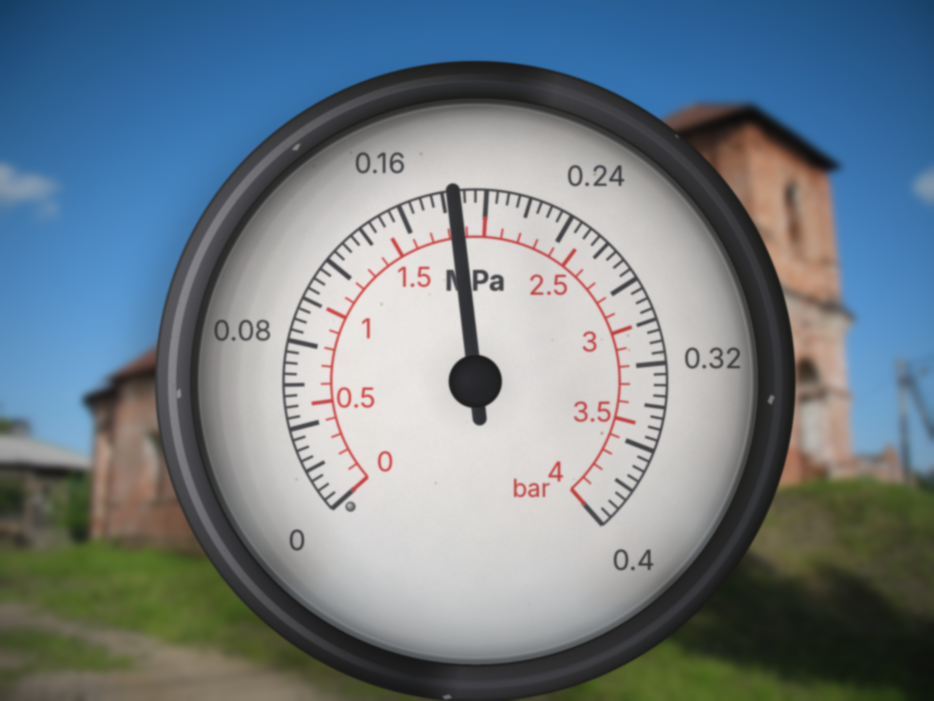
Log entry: 0.185 MPa
